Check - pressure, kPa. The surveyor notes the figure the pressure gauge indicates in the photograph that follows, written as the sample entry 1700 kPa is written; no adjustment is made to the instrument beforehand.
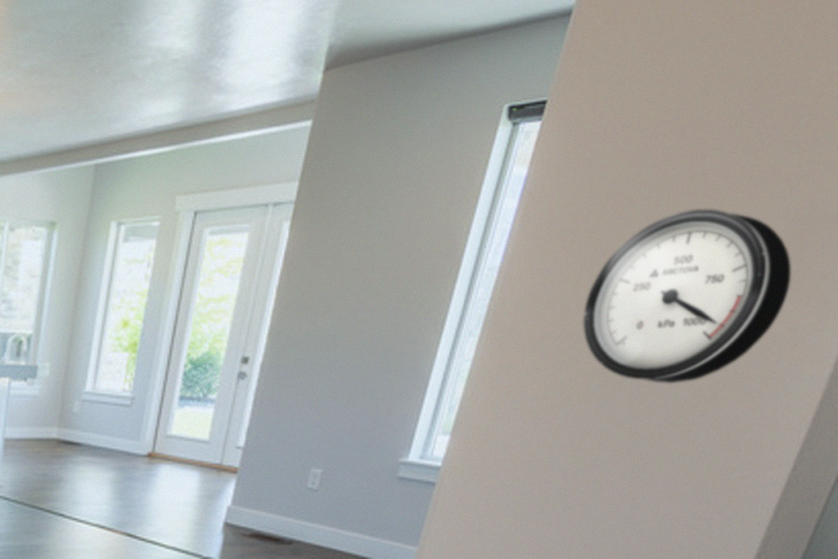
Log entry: 950 kPa
